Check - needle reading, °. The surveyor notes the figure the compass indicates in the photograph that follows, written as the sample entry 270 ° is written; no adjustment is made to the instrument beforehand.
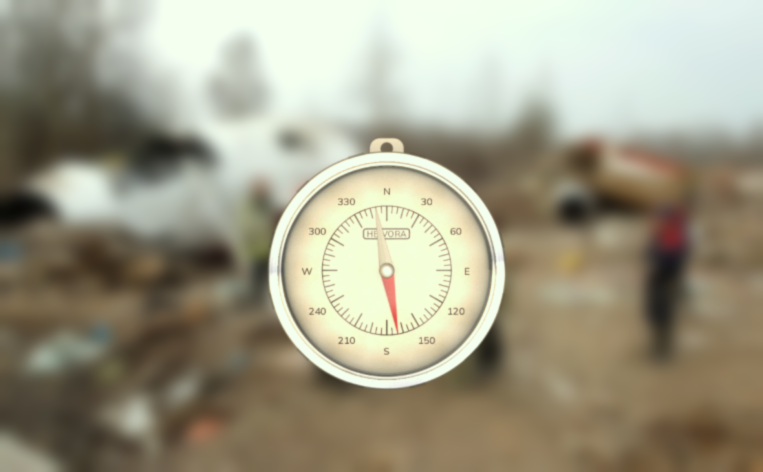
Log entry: 170 °
